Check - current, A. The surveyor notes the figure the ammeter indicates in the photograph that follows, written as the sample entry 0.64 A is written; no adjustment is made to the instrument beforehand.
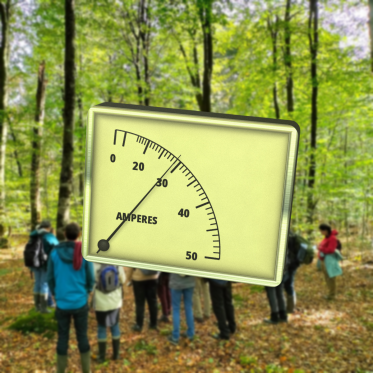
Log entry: 29 A
